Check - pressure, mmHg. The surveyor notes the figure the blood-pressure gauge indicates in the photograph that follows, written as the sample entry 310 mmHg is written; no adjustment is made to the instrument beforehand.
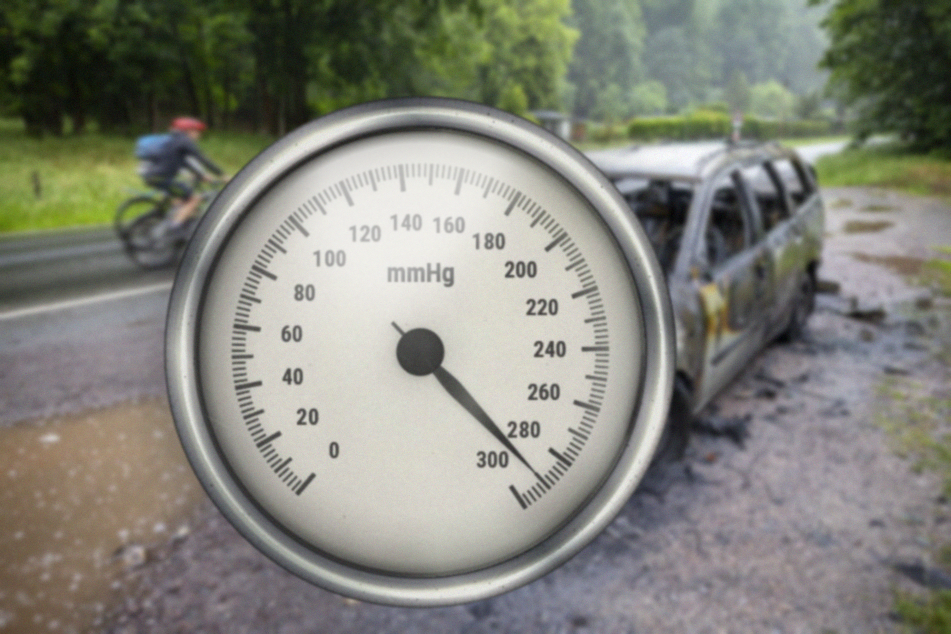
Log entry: 290 mmHg
